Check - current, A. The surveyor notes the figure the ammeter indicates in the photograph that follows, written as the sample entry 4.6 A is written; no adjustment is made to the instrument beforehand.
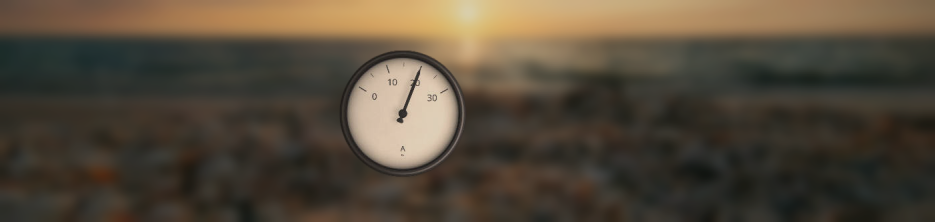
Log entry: 20 A
